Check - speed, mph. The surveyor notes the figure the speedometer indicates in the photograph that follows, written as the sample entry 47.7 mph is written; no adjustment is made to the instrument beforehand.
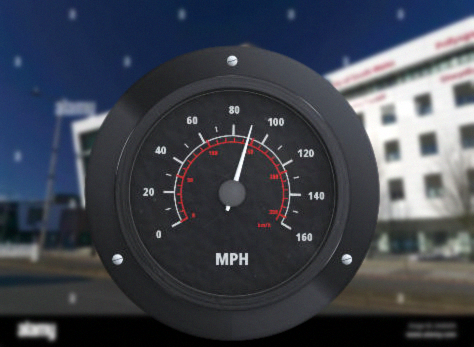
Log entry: 90 mph
